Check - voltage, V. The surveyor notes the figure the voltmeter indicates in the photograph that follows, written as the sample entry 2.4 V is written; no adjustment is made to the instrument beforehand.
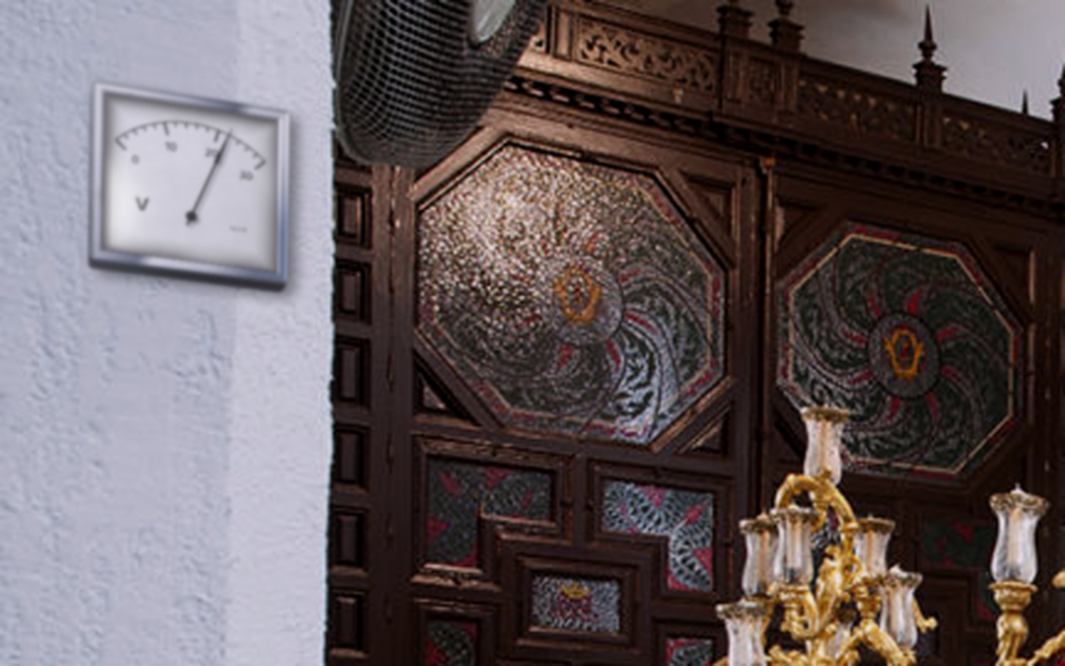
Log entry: 22 V
